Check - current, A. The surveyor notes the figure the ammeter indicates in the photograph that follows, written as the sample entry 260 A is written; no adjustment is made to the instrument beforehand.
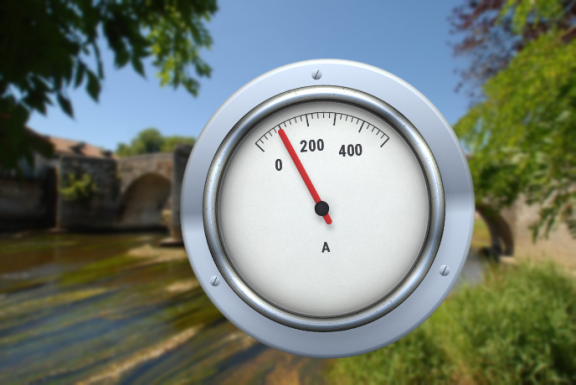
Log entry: 100 A
